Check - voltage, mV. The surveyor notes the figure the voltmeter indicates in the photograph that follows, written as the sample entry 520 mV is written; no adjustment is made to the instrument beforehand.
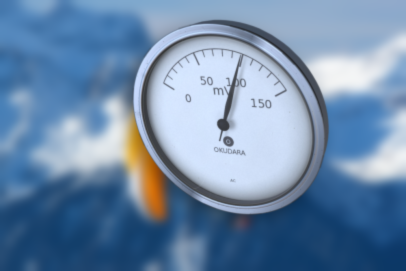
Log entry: 100 mV
